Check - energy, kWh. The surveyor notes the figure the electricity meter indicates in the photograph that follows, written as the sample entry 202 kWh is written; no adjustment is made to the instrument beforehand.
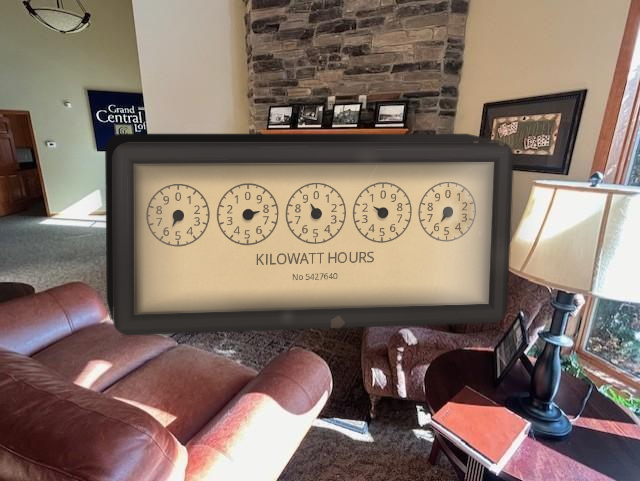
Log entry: 57916 kWh
